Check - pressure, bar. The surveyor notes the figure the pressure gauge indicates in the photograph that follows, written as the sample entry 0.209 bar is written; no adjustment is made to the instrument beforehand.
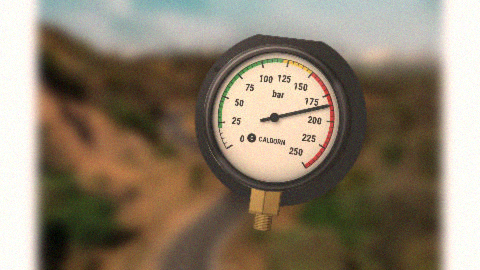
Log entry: 185 bar
